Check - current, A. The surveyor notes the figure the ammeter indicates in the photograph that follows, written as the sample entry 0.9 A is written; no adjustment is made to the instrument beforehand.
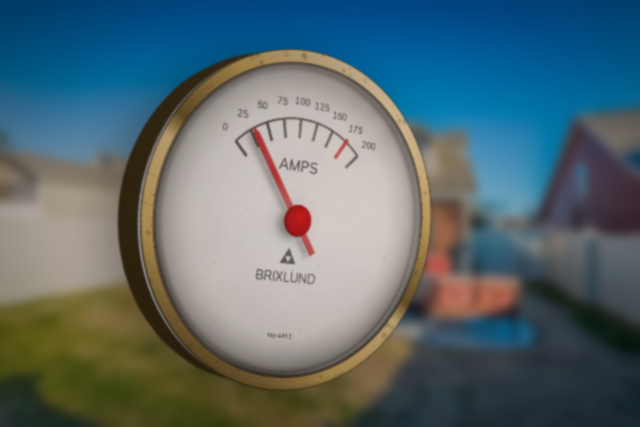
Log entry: 25 A
